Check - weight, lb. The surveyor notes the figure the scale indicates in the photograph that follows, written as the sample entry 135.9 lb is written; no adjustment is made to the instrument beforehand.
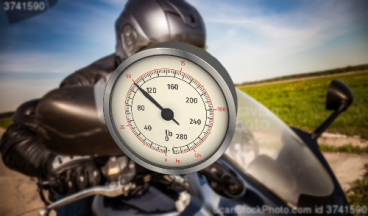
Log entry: 110 lb
